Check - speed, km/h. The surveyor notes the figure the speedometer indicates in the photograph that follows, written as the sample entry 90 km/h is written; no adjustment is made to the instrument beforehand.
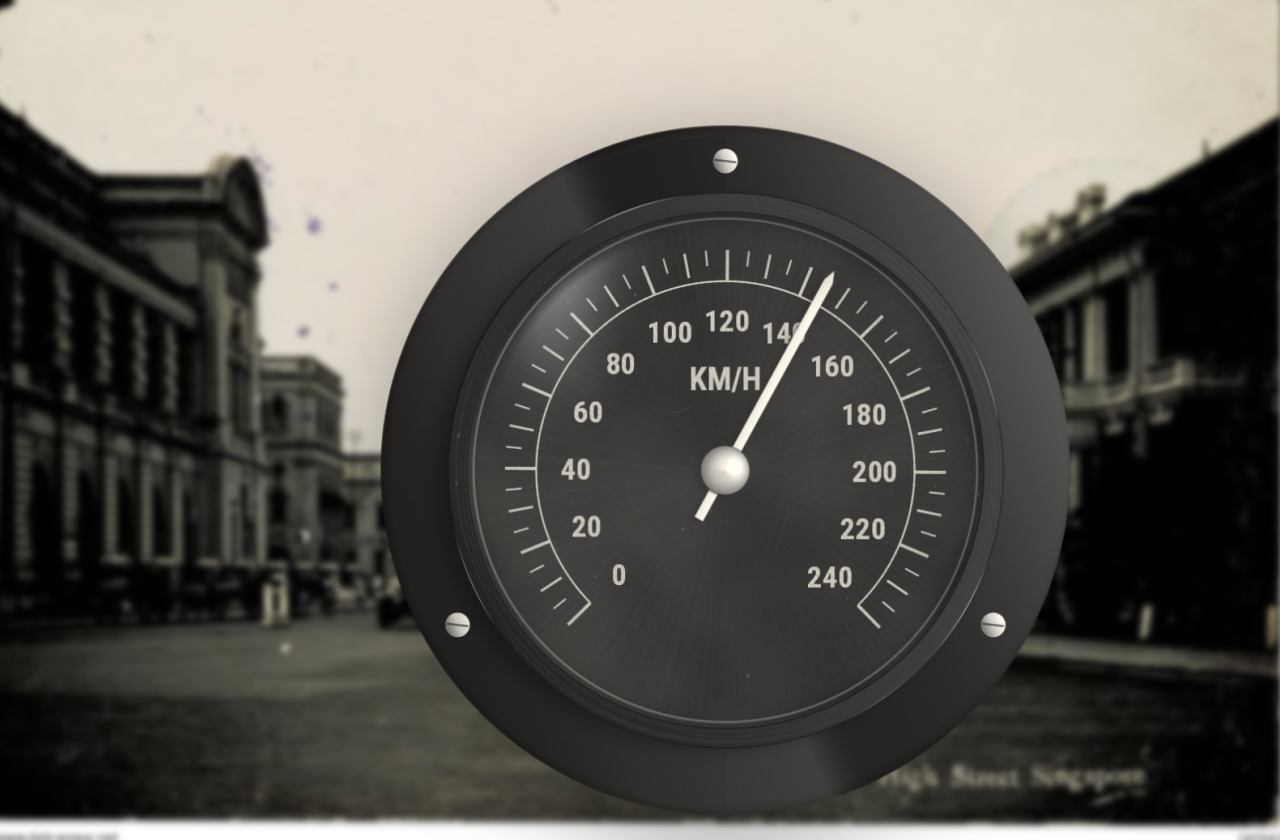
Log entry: 145 km/h
